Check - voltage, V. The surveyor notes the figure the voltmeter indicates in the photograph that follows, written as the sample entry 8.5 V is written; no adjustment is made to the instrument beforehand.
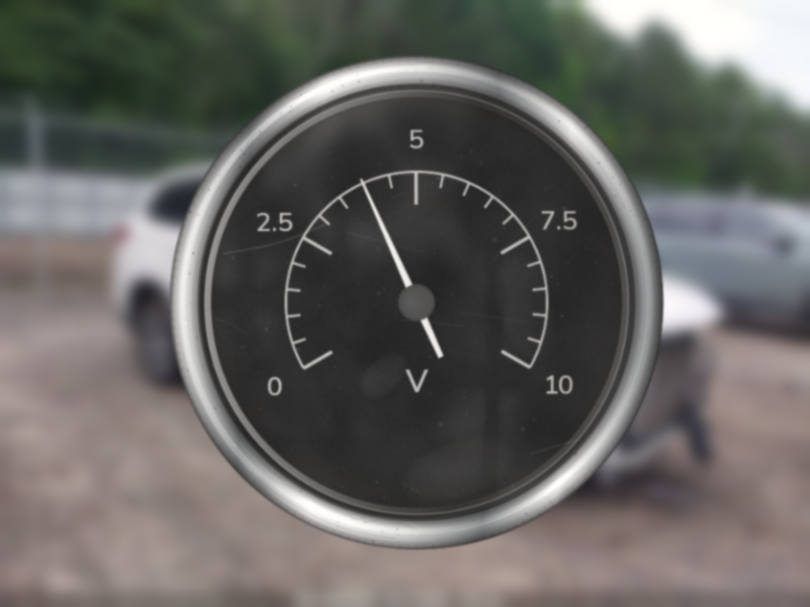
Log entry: 4 V
